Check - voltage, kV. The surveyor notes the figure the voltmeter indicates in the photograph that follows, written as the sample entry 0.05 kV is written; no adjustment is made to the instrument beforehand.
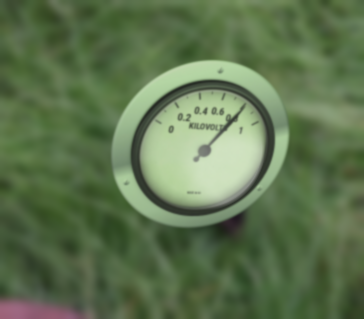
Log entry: 0.8 kV
